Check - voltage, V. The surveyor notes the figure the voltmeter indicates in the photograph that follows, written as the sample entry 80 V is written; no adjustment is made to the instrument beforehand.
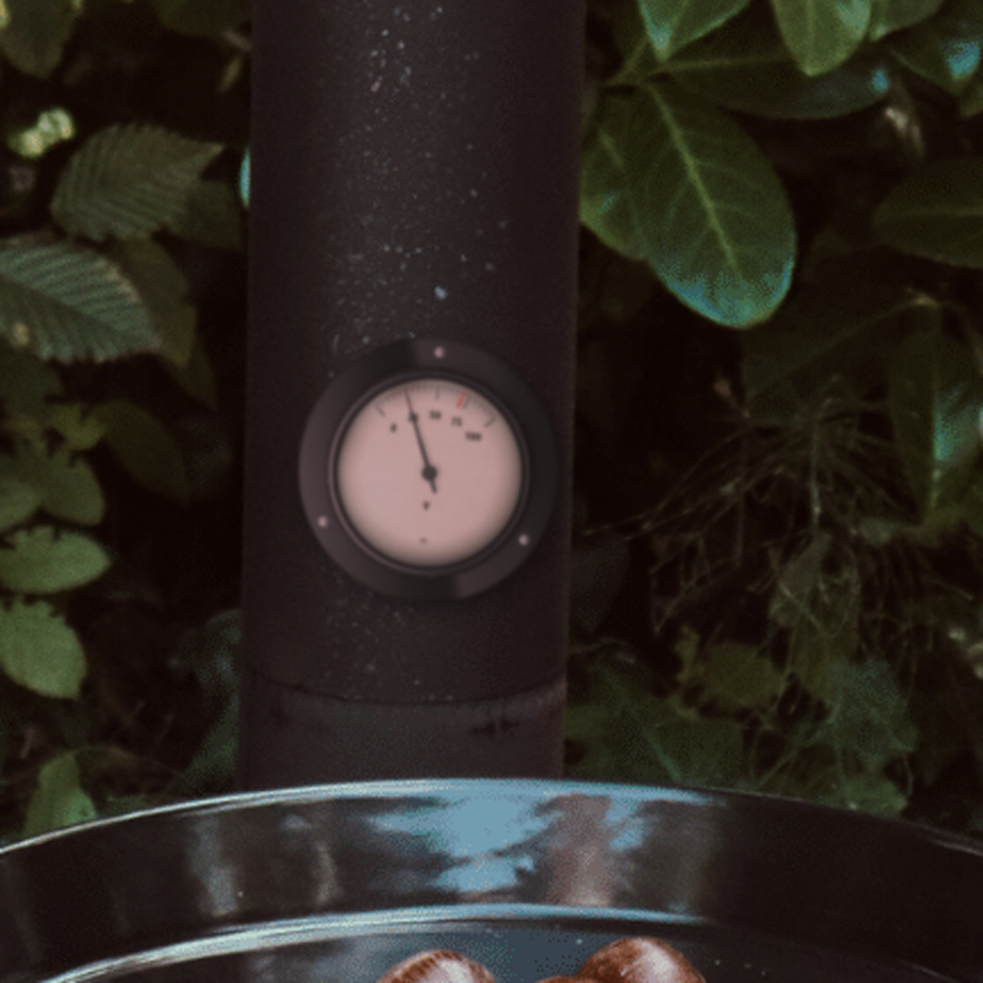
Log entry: 25 V
